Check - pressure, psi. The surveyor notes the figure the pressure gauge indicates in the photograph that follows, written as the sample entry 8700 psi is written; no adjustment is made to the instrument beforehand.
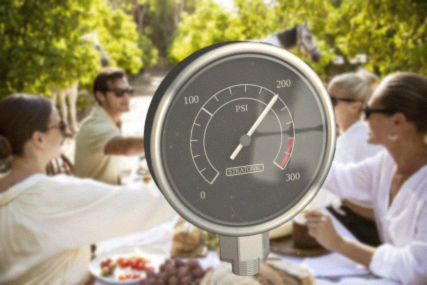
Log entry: 200 psi
